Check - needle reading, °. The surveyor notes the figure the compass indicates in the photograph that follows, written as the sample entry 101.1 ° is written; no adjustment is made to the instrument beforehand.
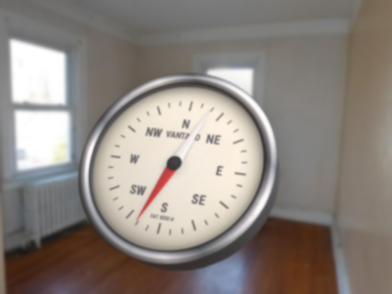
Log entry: 200 °
